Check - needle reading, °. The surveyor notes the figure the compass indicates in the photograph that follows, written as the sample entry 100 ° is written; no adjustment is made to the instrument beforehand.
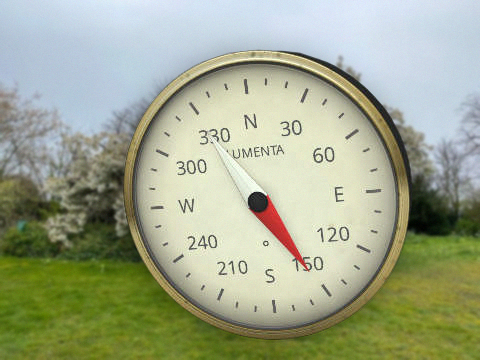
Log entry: 150 °
